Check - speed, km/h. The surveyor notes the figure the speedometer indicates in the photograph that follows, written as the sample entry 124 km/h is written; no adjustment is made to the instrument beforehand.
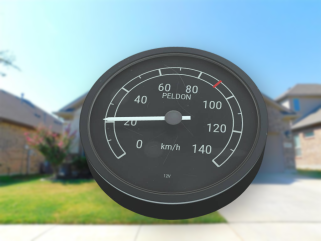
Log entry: 20 km/h
